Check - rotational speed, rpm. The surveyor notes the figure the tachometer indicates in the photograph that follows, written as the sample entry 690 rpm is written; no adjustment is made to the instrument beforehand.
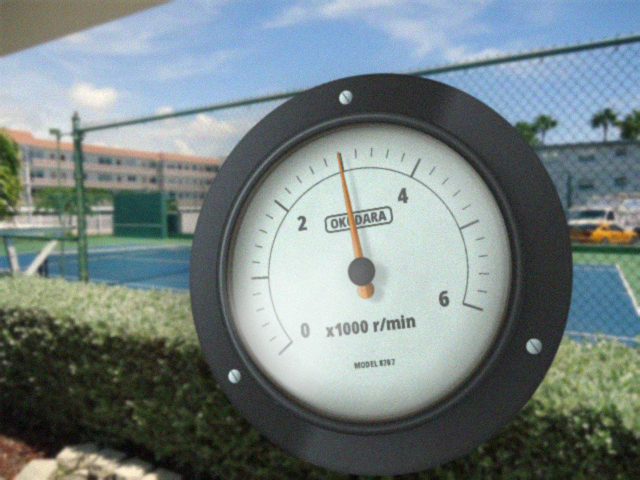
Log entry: 3000 rpm
